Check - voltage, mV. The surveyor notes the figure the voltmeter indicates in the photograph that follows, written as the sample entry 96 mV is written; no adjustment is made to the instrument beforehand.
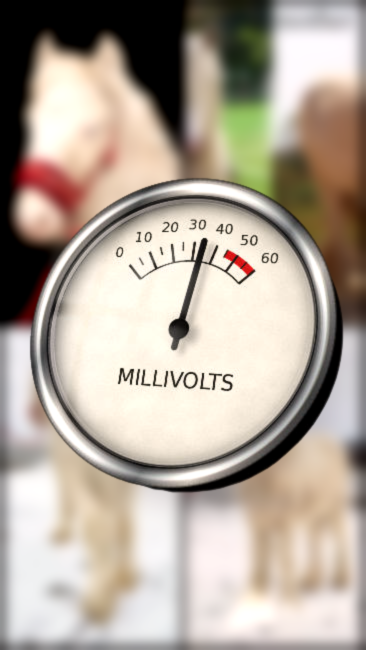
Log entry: 35 mV
